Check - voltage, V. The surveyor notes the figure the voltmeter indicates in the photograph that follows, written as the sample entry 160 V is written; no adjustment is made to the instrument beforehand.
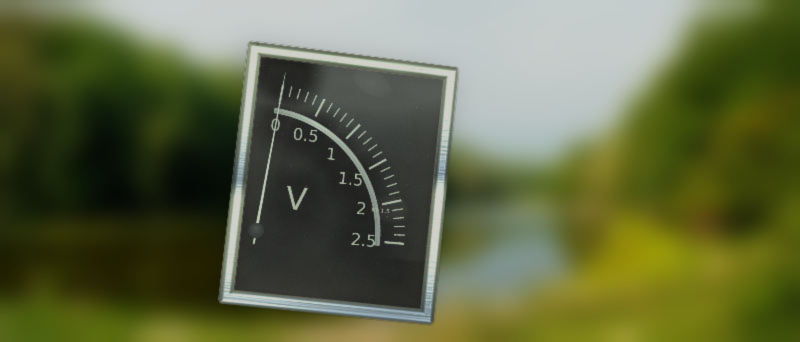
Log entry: 0 V
